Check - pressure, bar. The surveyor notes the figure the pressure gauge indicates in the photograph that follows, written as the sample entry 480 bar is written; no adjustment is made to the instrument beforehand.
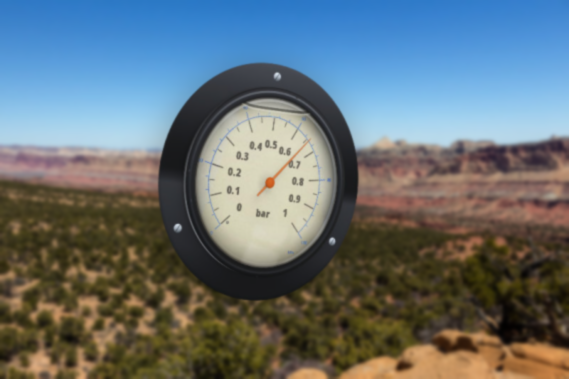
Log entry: 0.65 bar
